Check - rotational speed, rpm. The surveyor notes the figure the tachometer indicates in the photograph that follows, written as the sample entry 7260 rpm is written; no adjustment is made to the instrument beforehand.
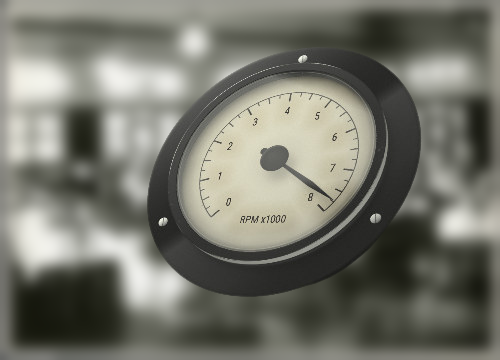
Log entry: 7750 rpm
